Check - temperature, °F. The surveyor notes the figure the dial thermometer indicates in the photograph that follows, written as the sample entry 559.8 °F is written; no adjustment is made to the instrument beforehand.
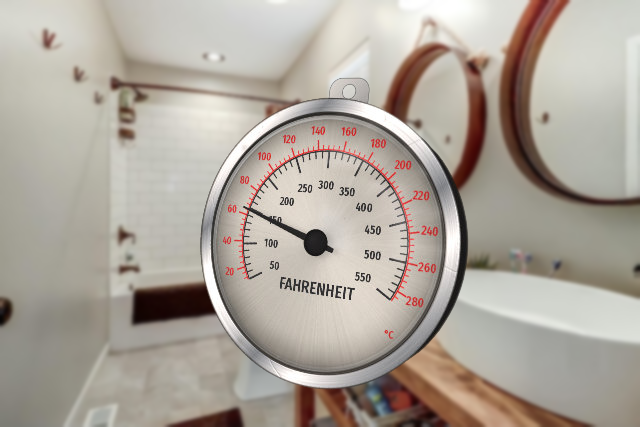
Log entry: 150 °F
